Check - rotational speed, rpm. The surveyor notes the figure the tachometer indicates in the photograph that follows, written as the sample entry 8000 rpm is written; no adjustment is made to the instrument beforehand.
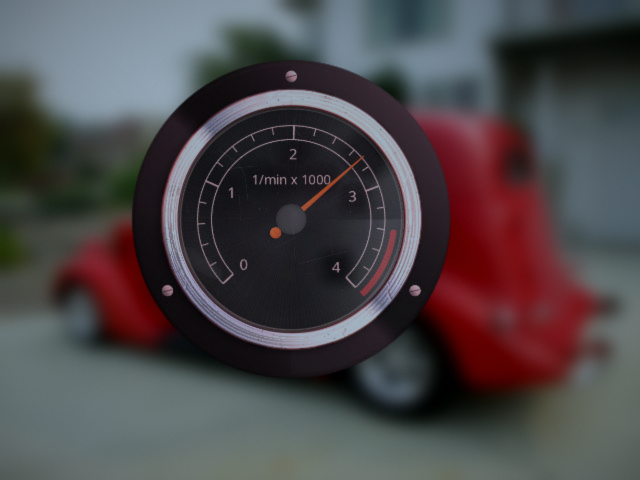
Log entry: 2700 rpm
